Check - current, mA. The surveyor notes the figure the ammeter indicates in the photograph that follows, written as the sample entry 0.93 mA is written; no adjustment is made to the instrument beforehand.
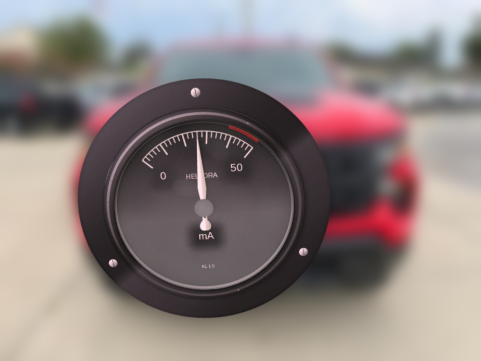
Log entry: 26 mA
